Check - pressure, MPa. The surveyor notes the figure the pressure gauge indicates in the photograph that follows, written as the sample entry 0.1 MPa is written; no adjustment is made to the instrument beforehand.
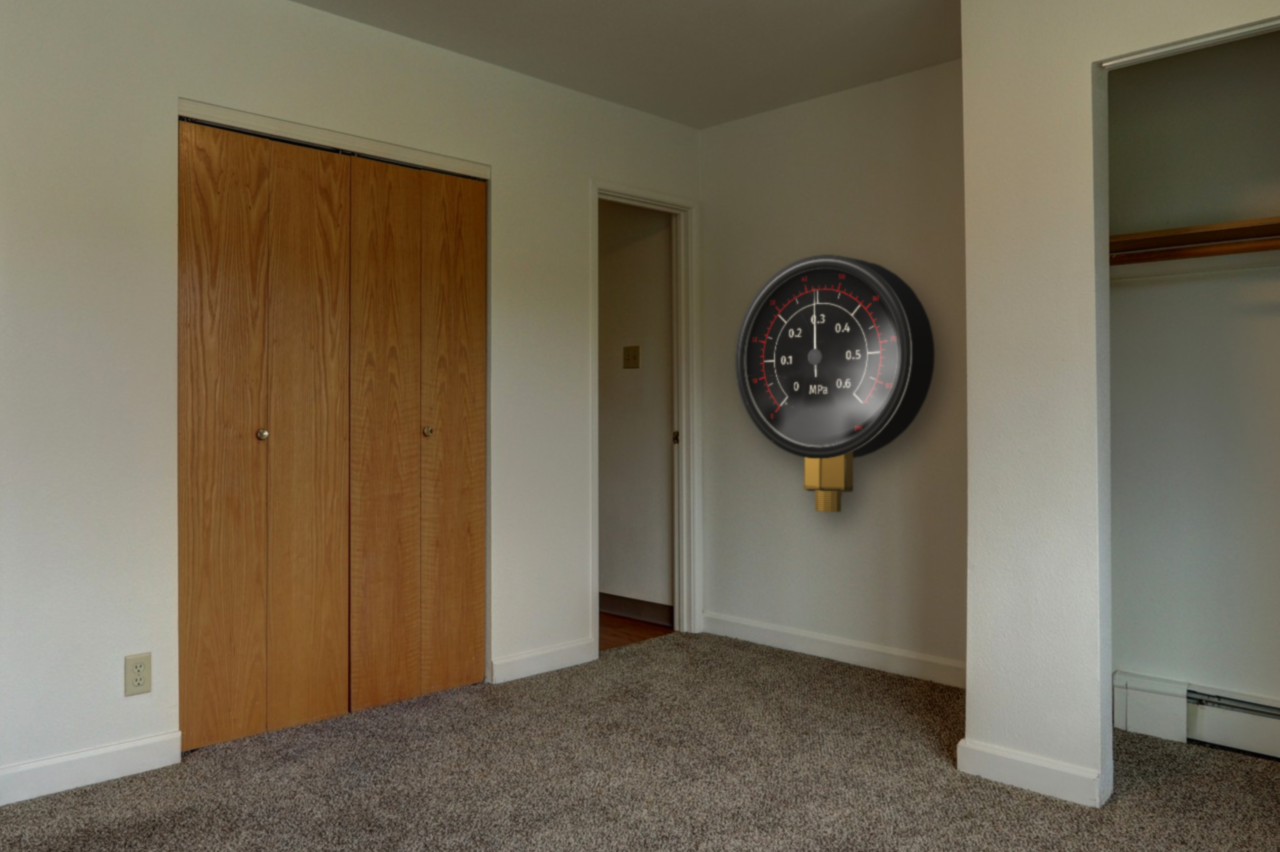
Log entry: 0.3 MPa
